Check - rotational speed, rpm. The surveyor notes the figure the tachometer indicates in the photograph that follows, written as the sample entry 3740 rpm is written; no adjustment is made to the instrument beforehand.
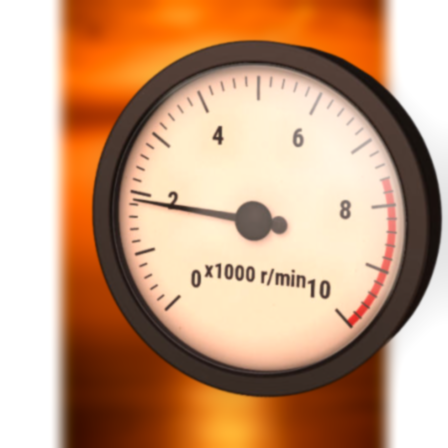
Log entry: 1900 rpm
